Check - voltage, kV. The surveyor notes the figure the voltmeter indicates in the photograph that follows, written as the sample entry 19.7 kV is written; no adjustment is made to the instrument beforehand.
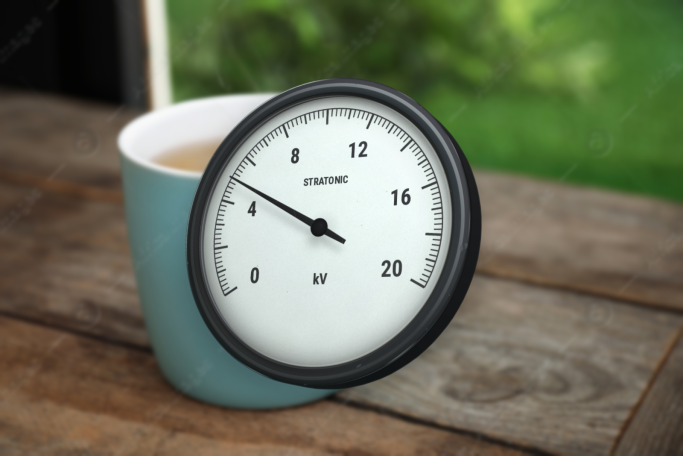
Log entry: 5 kV
